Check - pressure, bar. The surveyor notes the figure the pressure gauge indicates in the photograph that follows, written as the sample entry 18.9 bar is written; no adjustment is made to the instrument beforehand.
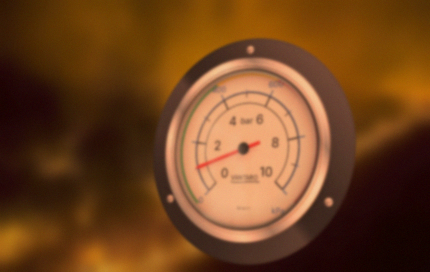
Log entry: 1 bar
